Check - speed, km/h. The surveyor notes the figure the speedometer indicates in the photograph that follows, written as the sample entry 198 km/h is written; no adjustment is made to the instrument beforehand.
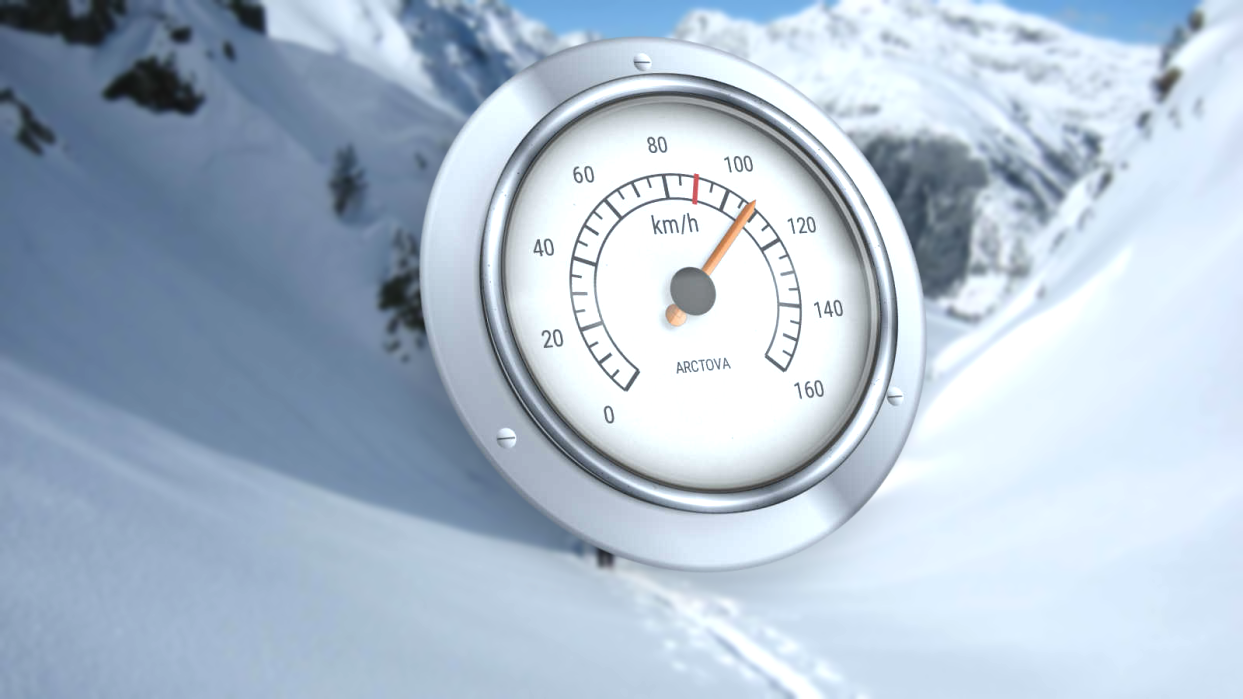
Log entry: 107.5 km/h
